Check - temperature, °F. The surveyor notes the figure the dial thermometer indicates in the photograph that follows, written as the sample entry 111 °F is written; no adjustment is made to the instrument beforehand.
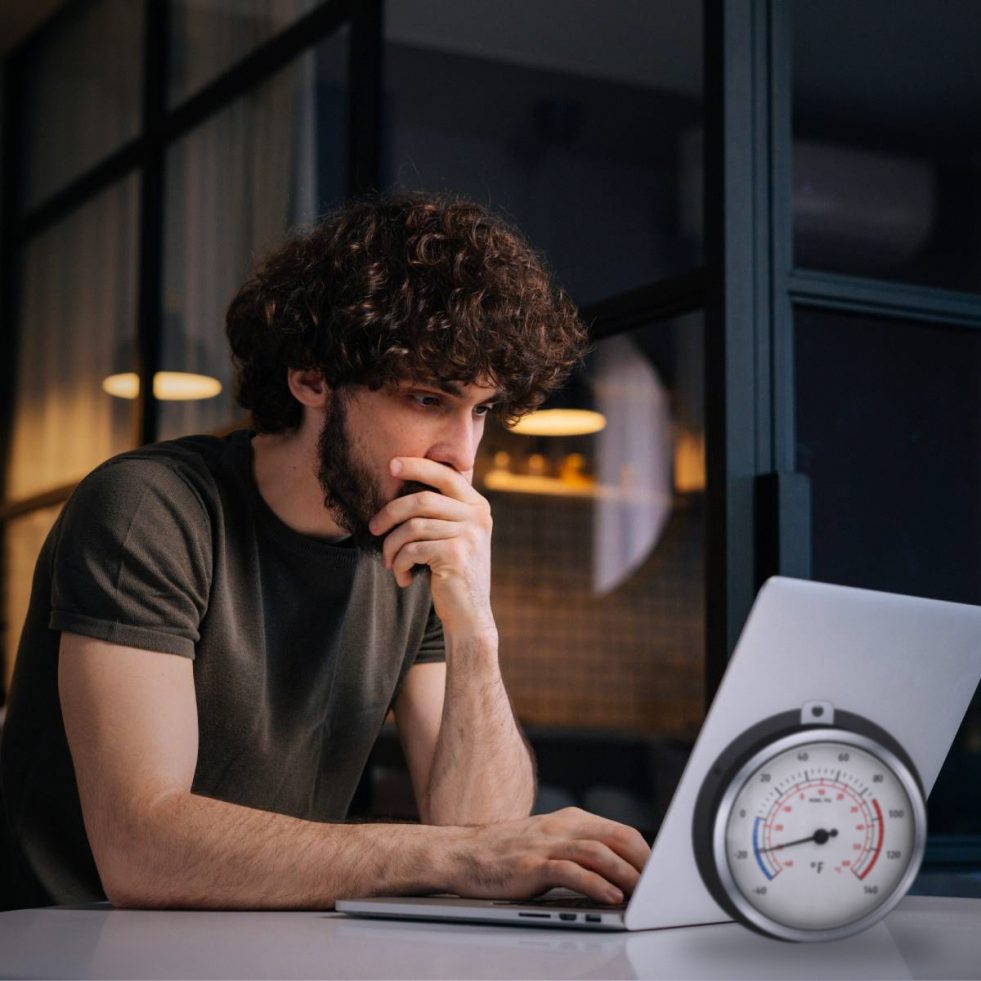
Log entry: -20 °F
